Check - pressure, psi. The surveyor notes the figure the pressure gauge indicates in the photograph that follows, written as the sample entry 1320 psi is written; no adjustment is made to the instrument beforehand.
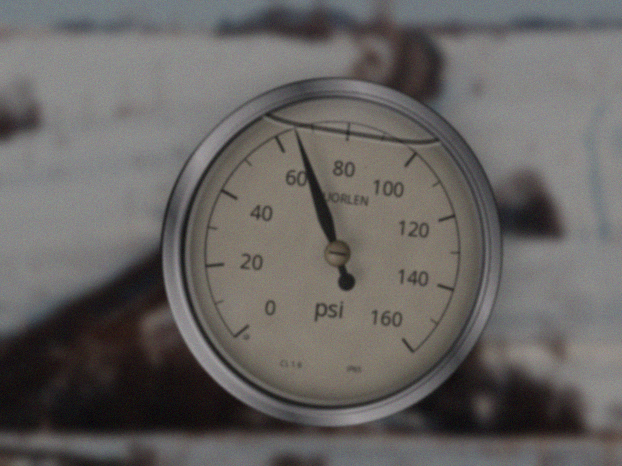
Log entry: 65 psi
